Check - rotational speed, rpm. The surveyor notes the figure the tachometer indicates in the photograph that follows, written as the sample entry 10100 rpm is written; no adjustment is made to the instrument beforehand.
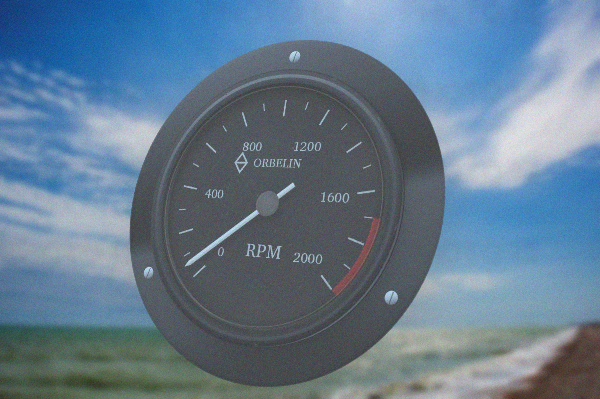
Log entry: 50 rpm
